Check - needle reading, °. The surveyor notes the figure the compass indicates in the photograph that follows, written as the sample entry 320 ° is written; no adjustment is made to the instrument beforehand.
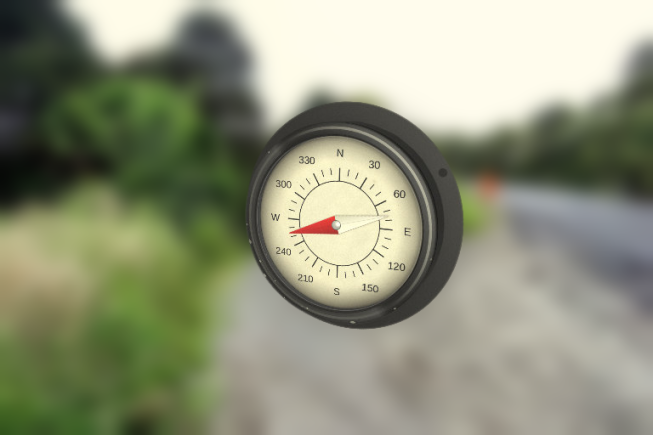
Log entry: 255 °
